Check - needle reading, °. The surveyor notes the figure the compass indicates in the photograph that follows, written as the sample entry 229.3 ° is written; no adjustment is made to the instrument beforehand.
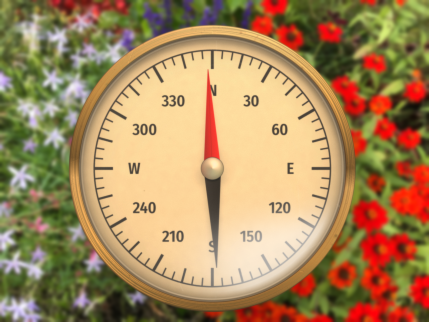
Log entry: 357.5 °
